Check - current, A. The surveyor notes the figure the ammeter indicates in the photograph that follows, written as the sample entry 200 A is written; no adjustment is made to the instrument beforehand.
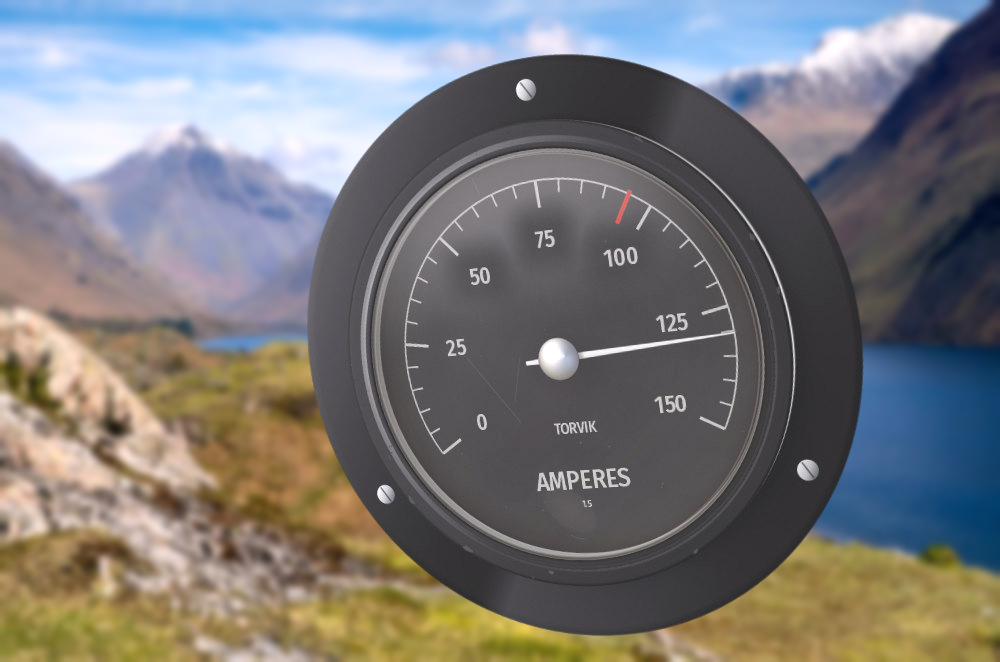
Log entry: 130 A
